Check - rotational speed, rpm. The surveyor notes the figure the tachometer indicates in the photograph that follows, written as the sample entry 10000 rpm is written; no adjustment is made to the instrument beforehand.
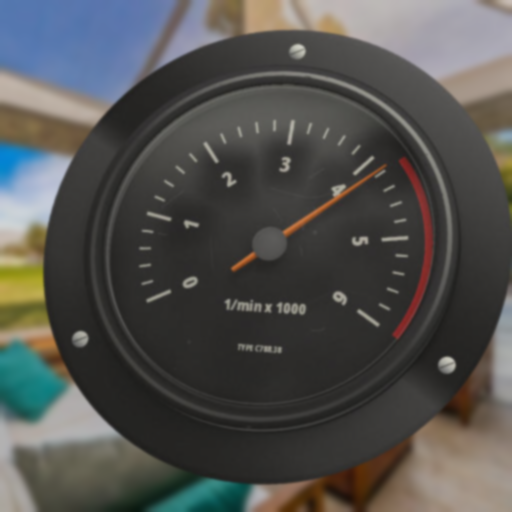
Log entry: 4200 rpm
